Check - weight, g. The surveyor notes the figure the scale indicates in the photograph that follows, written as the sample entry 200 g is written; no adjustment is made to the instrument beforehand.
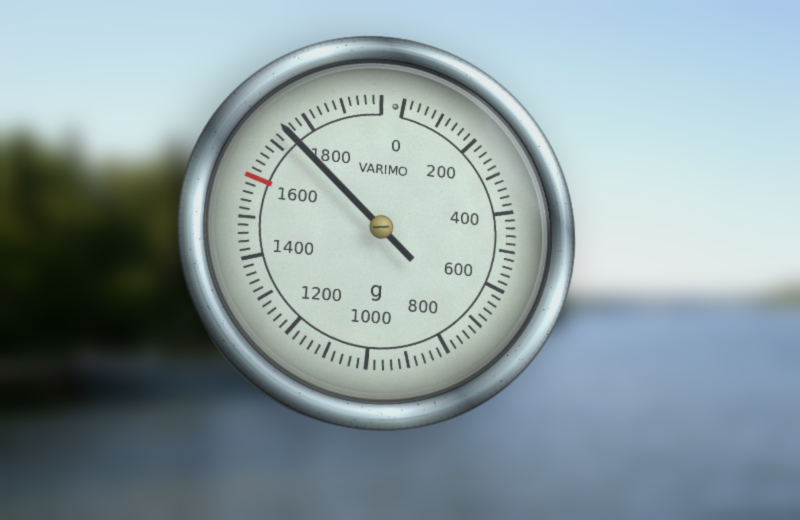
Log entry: 1740 g
